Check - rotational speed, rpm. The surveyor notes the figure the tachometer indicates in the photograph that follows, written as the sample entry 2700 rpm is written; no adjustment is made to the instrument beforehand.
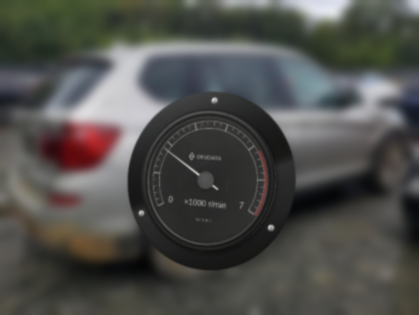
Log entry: 1800 rpm
